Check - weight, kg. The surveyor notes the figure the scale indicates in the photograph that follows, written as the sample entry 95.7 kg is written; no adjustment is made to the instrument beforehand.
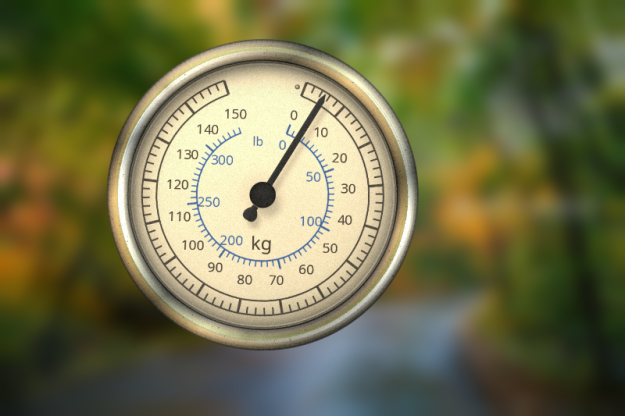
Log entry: 5 kg
